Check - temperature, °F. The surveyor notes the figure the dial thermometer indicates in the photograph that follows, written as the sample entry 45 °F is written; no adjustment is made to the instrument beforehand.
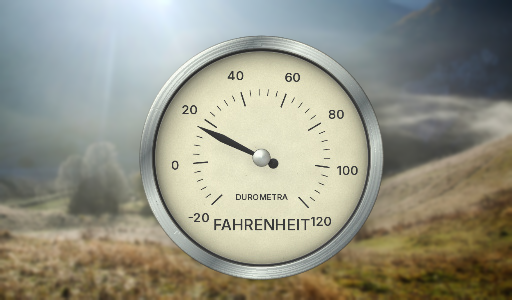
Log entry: 16 °F
